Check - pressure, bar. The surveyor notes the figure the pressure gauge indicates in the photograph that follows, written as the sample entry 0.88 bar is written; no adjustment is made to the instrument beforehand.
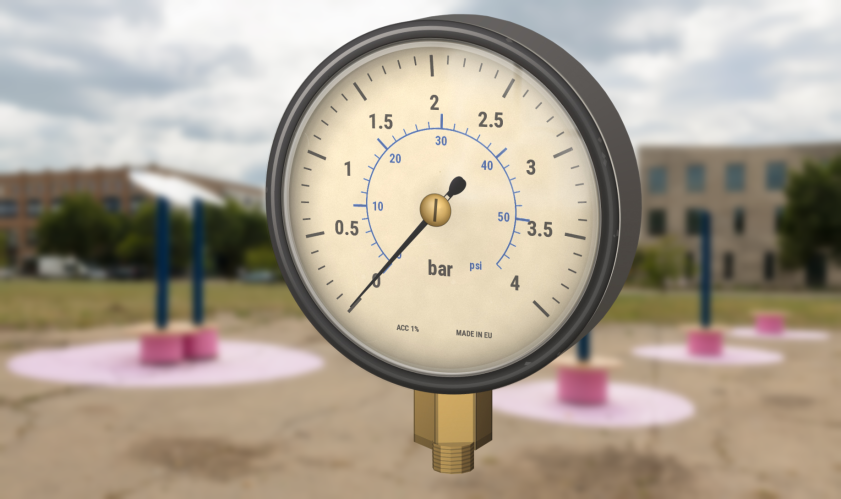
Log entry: 0 bar
